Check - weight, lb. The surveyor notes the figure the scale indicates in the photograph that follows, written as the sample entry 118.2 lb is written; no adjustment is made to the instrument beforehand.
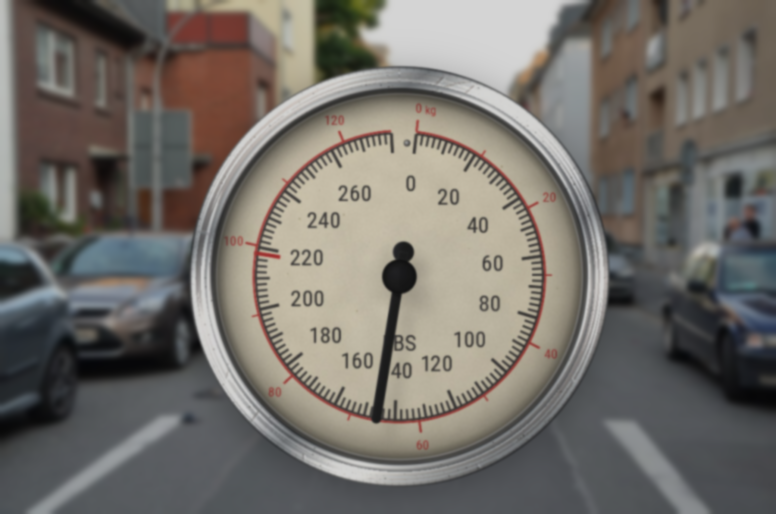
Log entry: 146 lb
